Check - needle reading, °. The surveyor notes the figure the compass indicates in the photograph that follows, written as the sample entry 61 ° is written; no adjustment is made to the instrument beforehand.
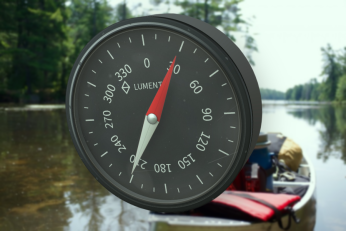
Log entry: 30 °
